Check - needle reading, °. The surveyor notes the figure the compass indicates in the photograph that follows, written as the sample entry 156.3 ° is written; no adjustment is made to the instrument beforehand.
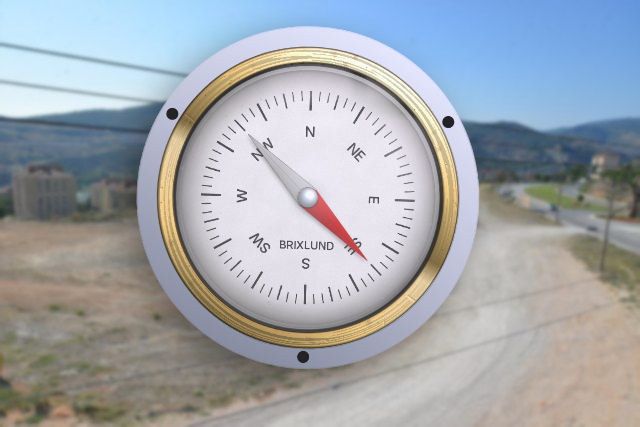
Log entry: 135 °
